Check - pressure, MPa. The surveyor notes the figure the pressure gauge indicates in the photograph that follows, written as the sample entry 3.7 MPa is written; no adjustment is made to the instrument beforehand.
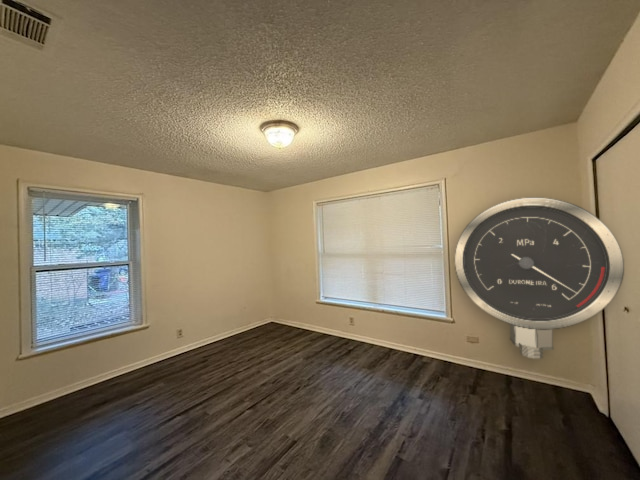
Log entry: 5.75 MPa
